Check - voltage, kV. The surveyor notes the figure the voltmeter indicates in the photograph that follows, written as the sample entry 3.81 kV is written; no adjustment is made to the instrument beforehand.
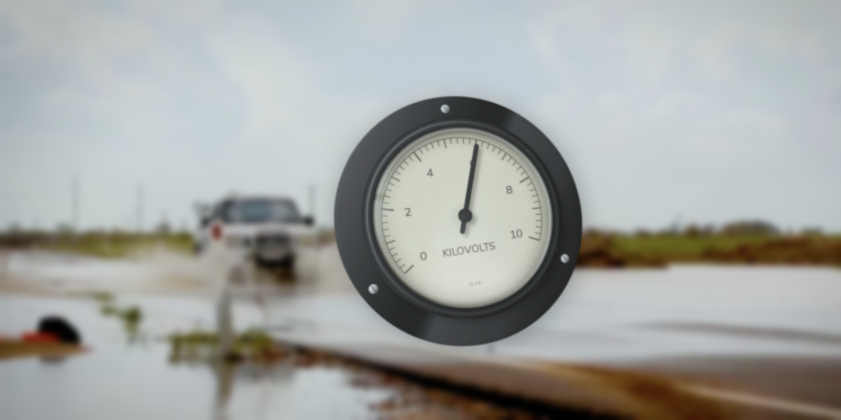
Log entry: 6 kV
